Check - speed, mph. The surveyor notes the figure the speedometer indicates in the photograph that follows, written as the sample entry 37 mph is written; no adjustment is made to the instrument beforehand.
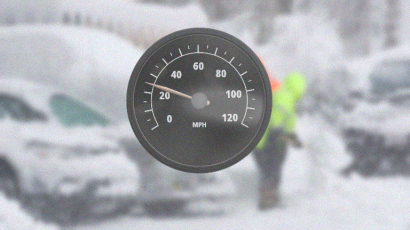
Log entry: 25 mph
